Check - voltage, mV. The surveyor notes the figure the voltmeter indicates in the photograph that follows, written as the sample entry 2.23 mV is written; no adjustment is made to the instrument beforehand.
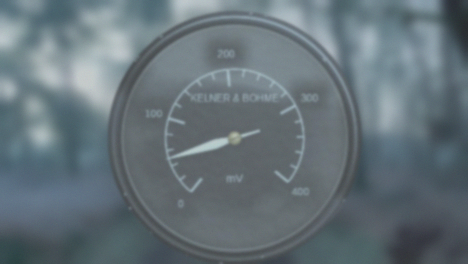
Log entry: 50 mV
